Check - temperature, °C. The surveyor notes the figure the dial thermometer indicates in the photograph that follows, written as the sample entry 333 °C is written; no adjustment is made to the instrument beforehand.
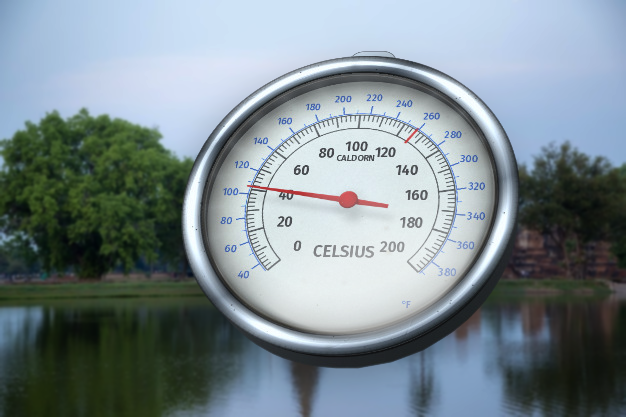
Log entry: 40 °C
